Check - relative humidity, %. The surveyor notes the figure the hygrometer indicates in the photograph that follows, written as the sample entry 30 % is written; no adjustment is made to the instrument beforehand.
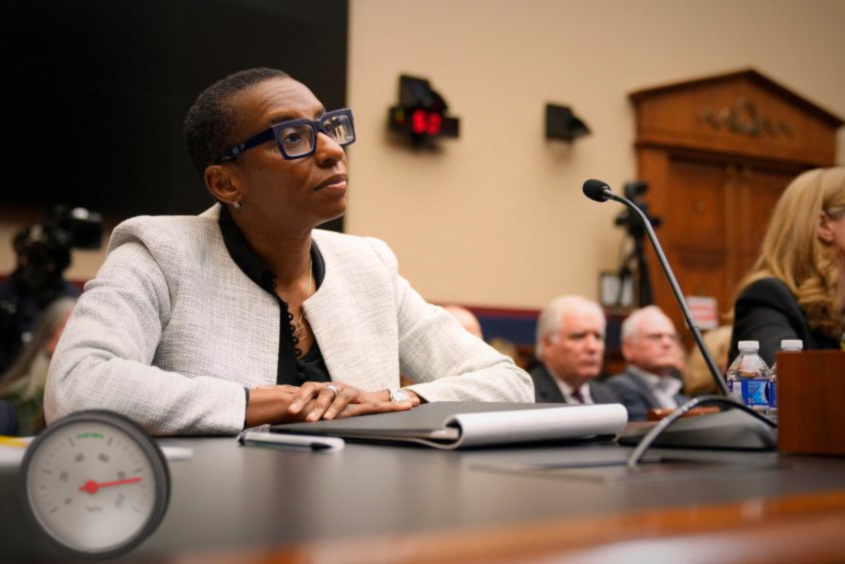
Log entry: 84 %
